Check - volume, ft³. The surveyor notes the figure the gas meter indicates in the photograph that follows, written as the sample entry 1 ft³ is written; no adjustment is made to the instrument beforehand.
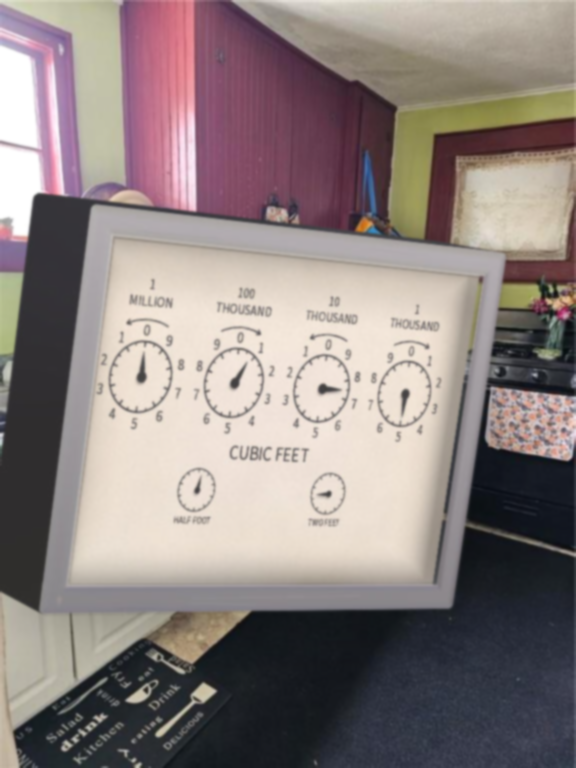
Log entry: 7500 ft³
